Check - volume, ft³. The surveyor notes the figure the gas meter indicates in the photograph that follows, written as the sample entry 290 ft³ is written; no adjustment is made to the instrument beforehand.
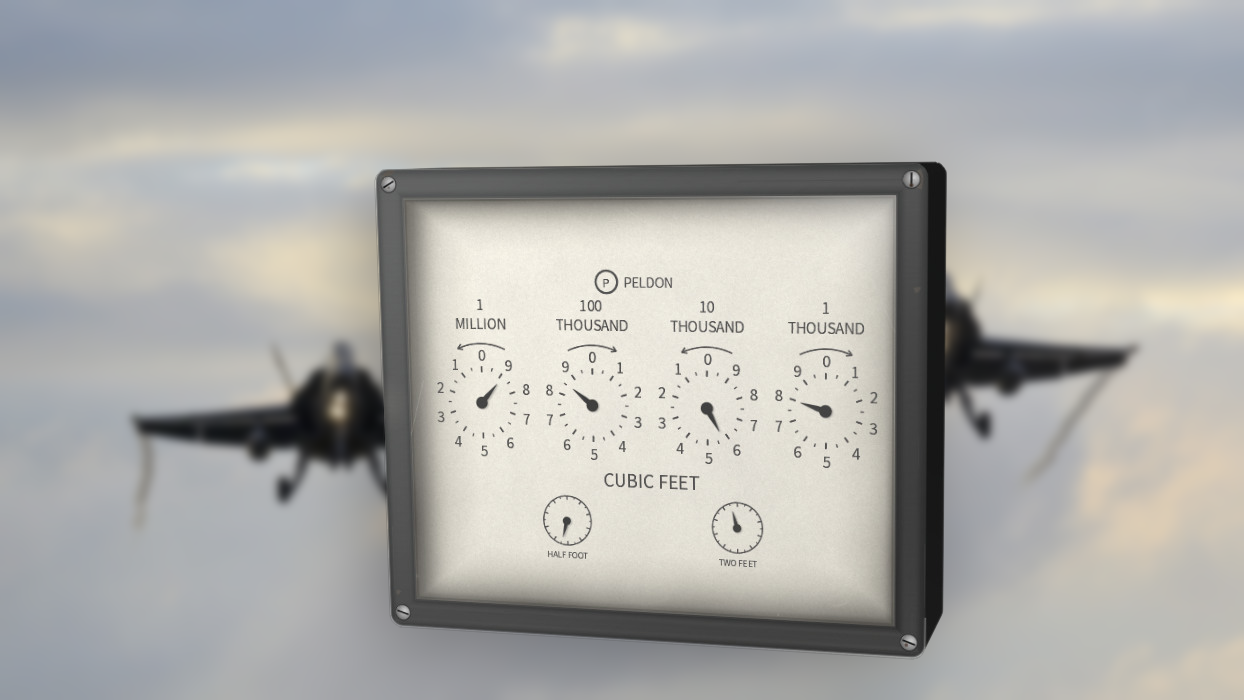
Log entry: 885800 ft³
